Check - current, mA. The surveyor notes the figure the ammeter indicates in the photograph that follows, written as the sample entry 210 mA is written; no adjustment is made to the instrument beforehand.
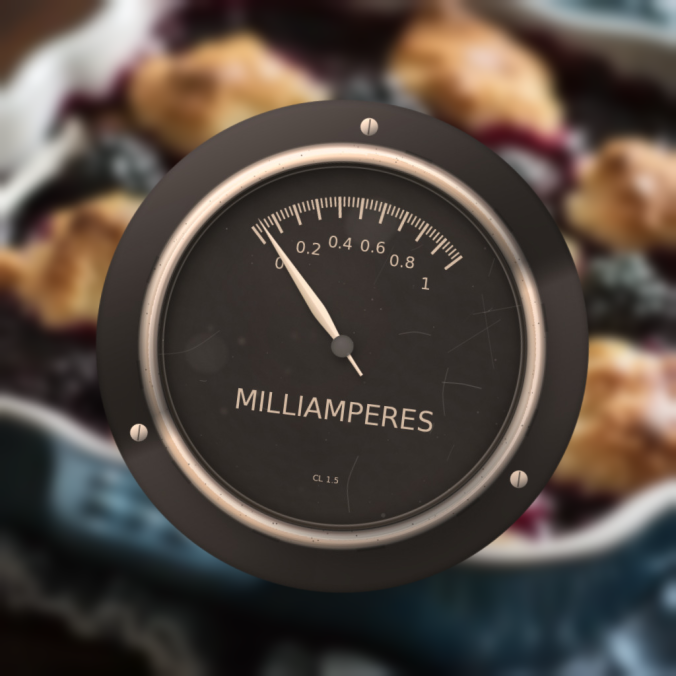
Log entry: 0.04 mA
